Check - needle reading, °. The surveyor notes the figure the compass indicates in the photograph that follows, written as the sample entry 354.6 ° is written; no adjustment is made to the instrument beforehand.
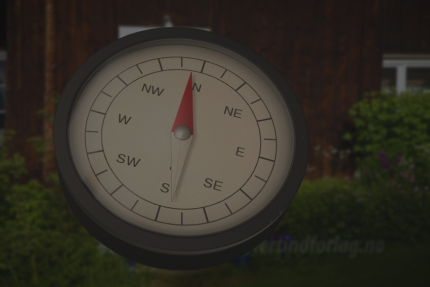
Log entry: 352.5 °
